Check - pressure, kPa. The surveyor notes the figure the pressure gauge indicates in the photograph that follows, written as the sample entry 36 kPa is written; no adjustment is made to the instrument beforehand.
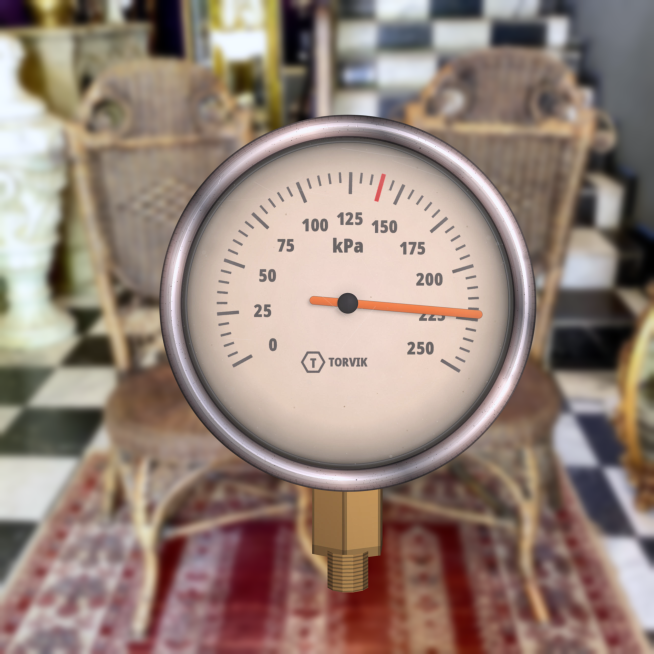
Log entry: 222.5 kPa
